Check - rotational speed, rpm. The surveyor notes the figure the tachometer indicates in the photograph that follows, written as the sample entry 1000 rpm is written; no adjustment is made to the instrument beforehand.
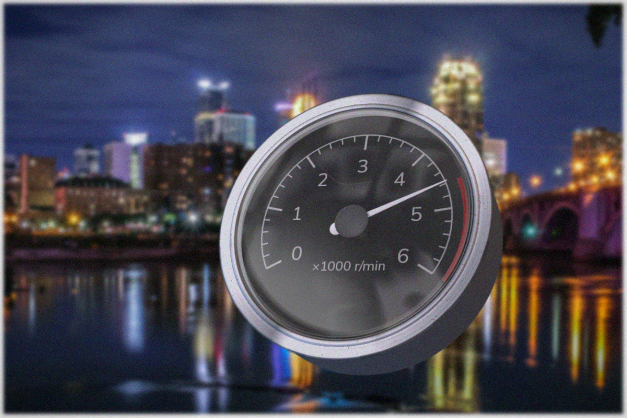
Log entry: 4600 rpm
